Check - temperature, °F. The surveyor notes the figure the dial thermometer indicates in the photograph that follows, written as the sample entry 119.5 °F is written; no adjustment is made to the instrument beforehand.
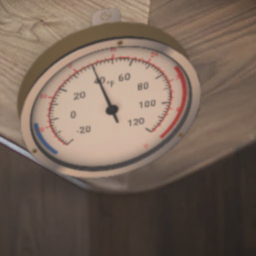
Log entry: 40 °F
